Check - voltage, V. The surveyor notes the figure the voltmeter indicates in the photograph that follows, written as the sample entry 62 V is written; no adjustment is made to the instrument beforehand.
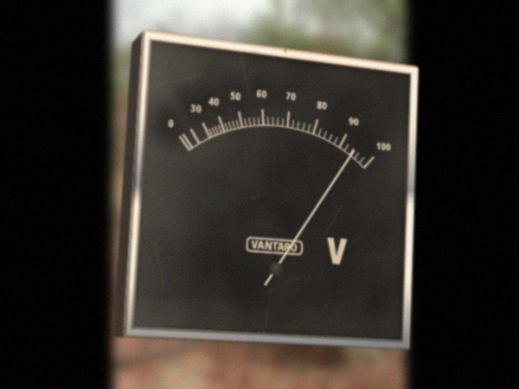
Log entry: 94 V
